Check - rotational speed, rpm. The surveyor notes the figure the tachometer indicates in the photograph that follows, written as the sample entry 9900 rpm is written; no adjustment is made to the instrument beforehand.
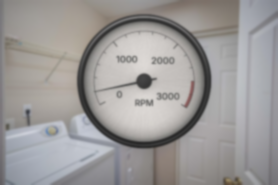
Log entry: 200 rpm
